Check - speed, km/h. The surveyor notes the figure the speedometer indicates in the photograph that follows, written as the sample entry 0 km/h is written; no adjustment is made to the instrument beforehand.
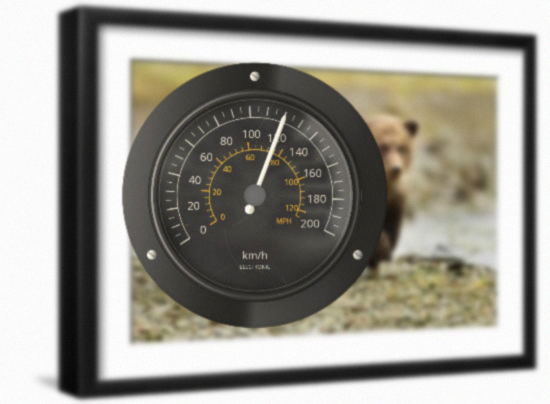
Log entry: 120 km/h
